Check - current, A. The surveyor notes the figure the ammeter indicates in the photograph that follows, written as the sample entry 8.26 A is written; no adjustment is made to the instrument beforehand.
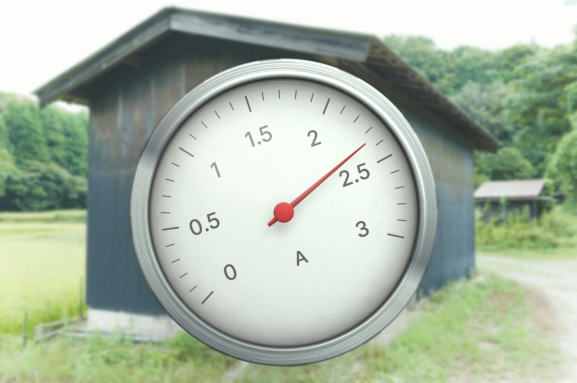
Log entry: 2.35 A
